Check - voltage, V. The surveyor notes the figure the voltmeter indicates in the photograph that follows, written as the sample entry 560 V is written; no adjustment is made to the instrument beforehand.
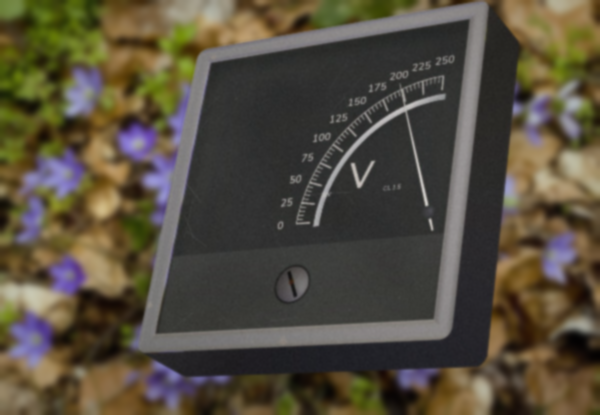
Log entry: 200 V
